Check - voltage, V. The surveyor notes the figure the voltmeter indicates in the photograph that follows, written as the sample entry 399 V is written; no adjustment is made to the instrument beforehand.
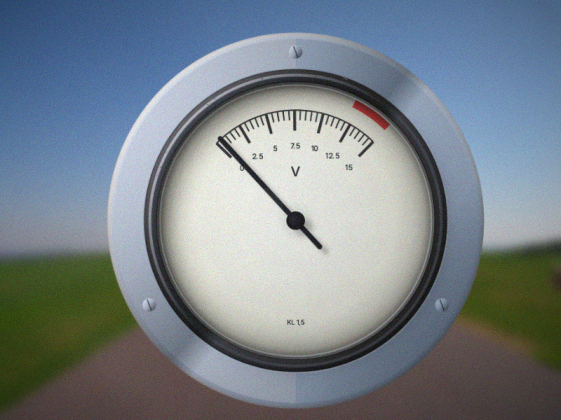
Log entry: 0.5 V
